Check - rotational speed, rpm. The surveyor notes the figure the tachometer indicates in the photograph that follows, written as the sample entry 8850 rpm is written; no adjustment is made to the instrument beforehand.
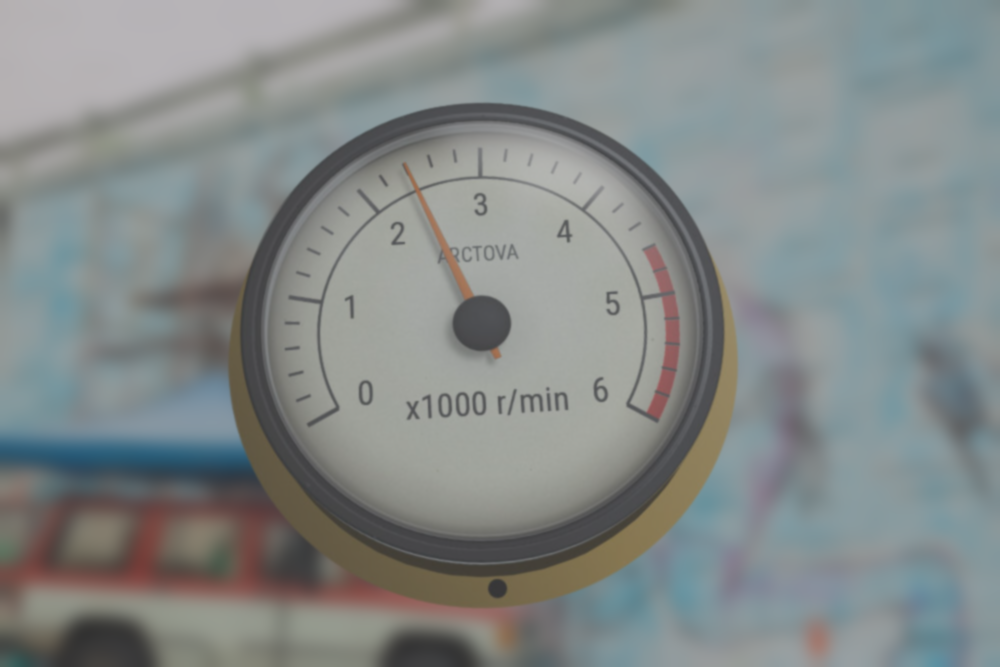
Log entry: 2400 rpm
